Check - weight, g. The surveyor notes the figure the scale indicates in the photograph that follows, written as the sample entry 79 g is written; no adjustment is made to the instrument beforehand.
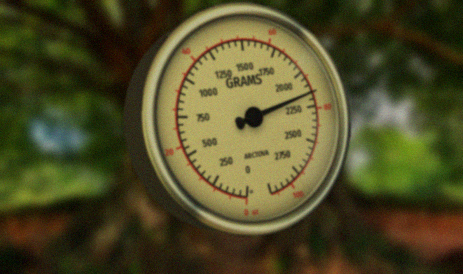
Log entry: 2150 g
